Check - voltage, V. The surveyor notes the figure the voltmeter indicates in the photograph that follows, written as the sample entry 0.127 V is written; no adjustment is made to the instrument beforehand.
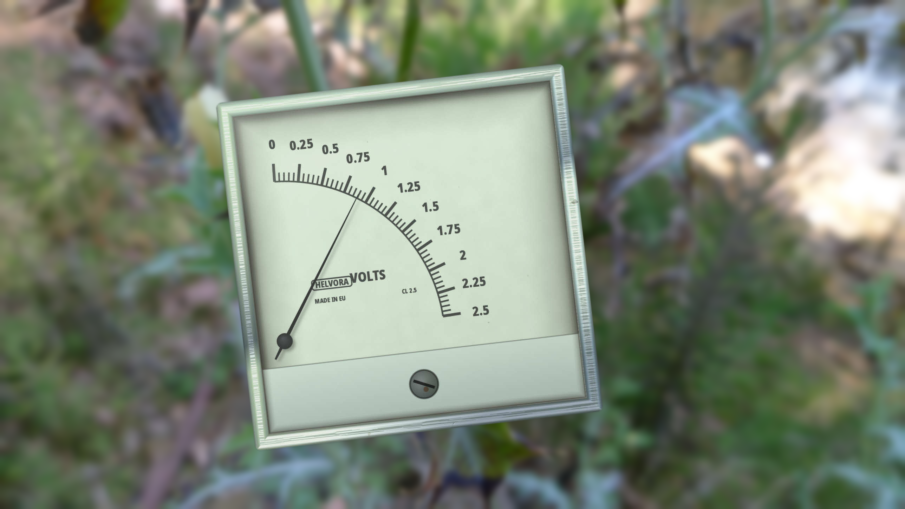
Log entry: 0.9 V
